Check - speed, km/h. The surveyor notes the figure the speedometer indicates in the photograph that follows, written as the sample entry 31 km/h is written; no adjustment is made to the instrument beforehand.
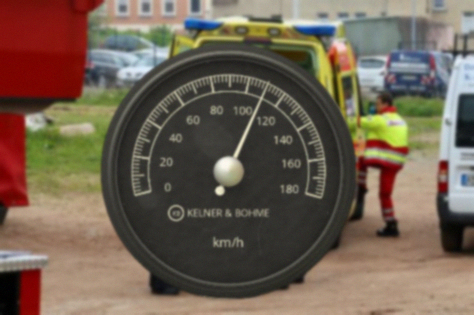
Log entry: 110 km/h
